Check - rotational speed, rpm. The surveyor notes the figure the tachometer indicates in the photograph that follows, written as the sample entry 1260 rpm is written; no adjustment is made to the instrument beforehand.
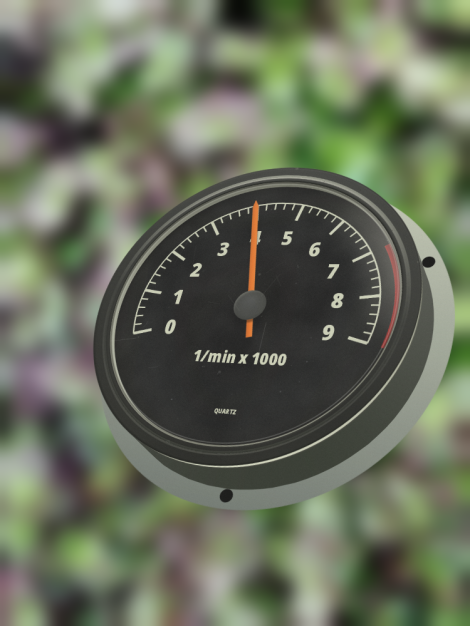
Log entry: 4000 rpm
